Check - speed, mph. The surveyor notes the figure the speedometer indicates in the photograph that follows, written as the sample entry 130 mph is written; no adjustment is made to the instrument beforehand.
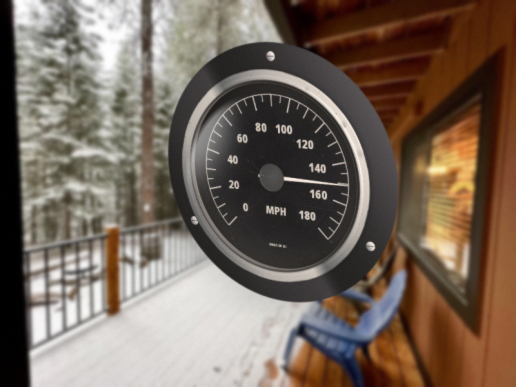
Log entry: 150 mph
